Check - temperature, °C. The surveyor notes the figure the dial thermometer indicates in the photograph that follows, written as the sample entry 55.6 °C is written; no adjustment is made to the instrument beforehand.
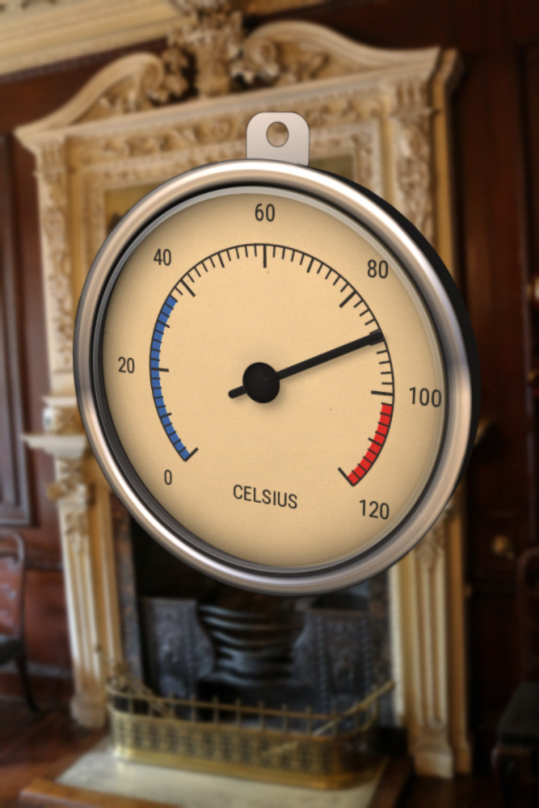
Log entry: 89 °C
